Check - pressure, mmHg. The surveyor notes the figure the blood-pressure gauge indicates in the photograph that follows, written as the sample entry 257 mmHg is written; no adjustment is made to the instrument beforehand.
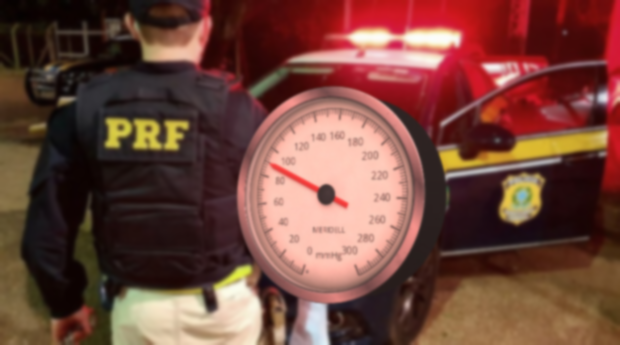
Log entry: 90 mmHg
